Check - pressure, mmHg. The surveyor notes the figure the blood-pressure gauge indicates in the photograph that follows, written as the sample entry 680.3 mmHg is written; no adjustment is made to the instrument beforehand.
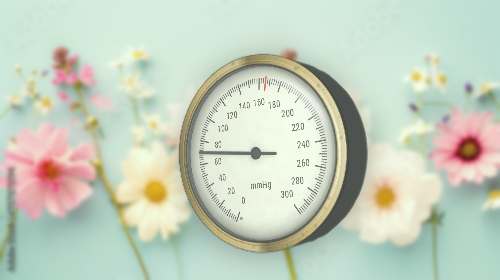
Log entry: 70 mmHg
